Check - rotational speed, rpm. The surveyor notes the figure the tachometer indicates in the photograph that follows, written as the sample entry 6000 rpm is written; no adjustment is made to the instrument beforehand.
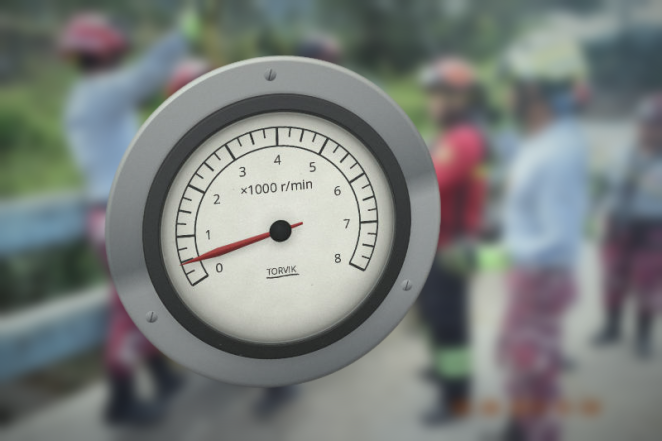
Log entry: 500 rpm
